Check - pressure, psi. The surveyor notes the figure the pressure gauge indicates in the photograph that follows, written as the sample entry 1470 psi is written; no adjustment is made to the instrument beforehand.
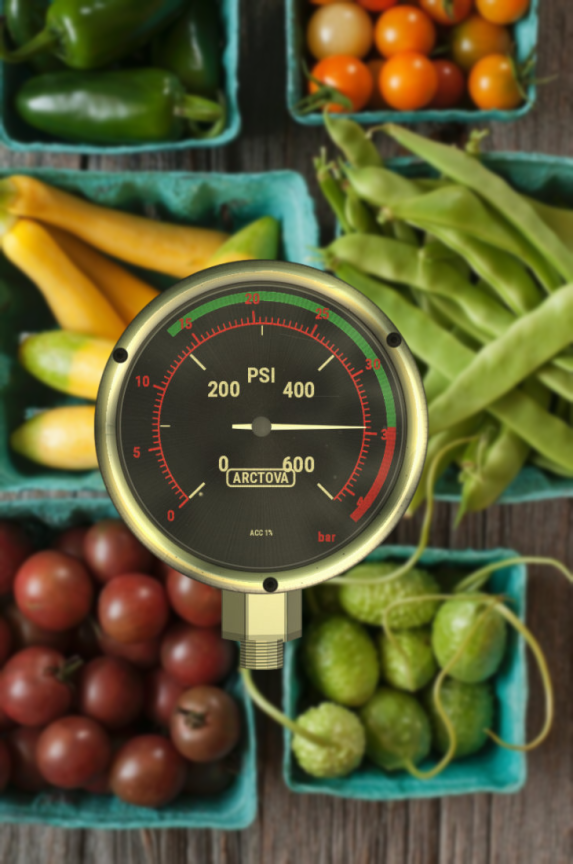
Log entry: 500 psi
